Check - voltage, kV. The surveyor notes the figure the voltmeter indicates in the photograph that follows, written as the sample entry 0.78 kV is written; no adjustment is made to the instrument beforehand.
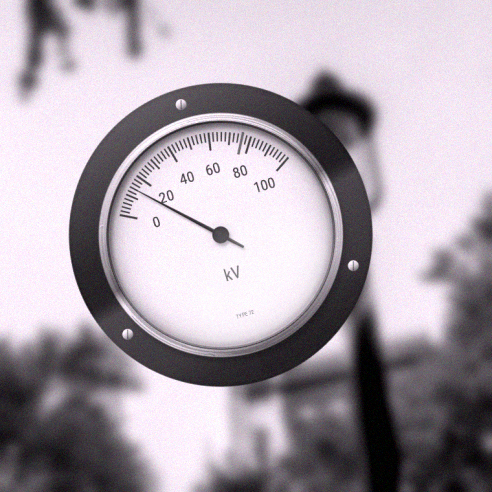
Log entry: 14 kV
